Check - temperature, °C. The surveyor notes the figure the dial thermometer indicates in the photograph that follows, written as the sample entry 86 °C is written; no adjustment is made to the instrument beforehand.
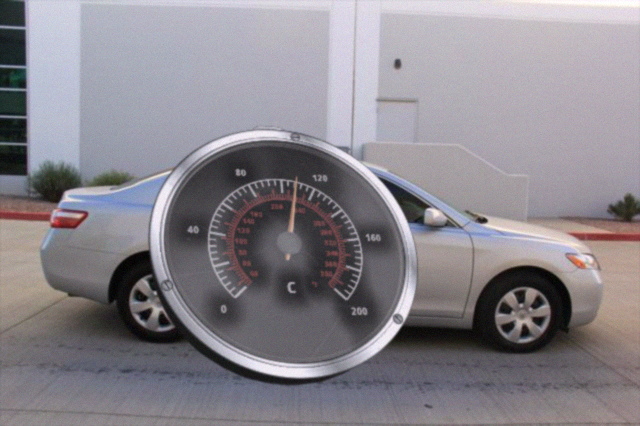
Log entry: 108 °C
